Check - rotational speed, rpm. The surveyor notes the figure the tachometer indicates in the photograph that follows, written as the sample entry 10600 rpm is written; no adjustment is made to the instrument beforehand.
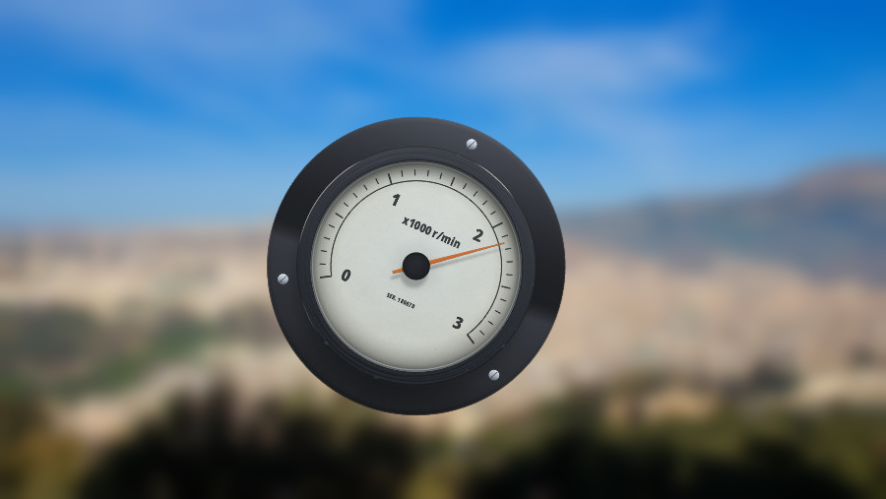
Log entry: 2150 rpm
